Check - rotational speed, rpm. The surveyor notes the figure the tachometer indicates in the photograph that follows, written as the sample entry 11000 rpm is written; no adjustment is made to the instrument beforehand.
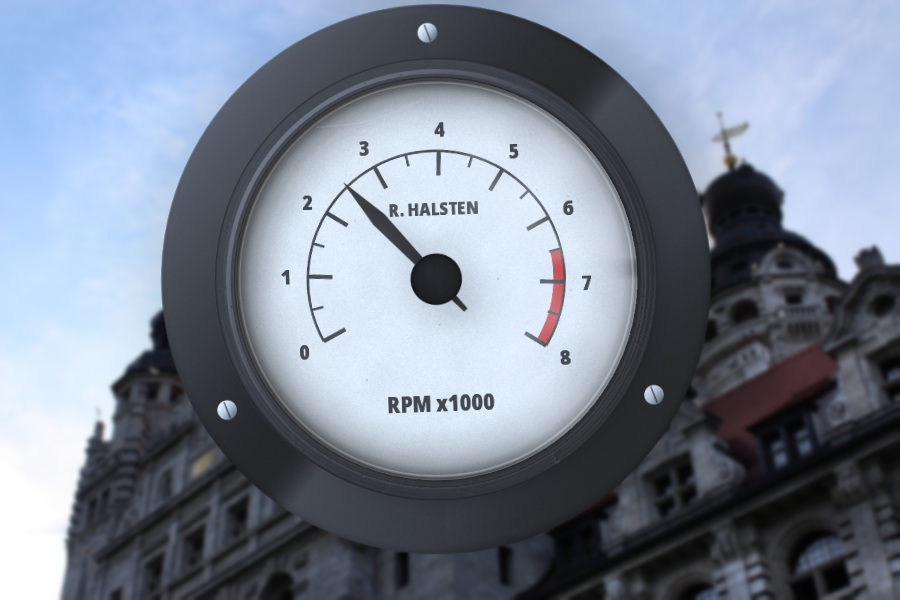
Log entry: 2500 rpm
